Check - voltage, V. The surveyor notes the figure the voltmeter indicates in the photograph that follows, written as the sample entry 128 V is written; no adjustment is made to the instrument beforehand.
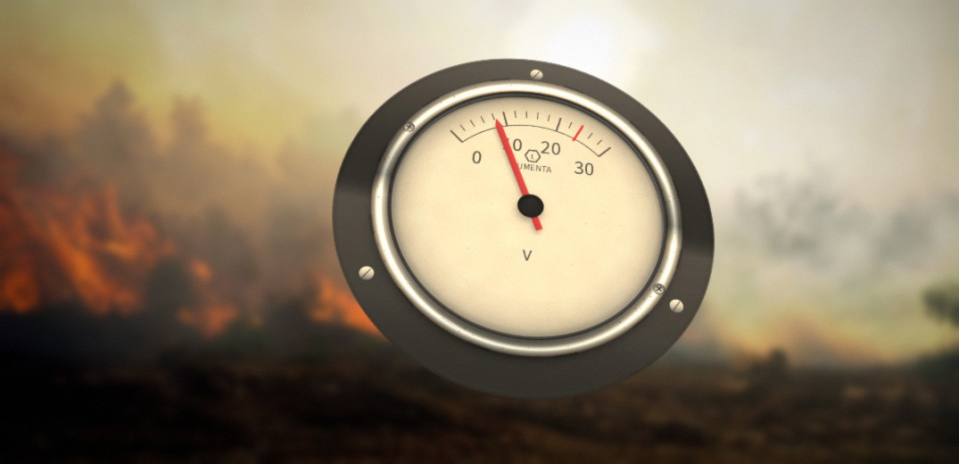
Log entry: 8 V
